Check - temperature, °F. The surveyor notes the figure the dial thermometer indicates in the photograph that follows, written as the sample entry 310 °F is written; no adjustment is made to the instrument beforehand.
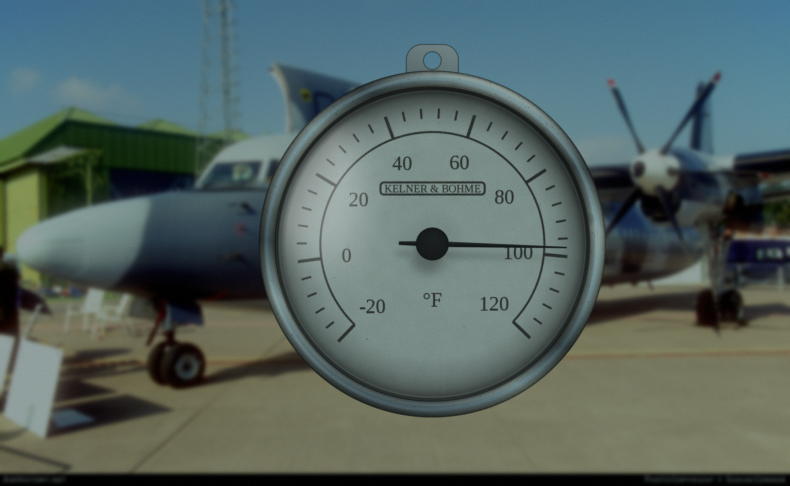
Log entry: 98 °F
